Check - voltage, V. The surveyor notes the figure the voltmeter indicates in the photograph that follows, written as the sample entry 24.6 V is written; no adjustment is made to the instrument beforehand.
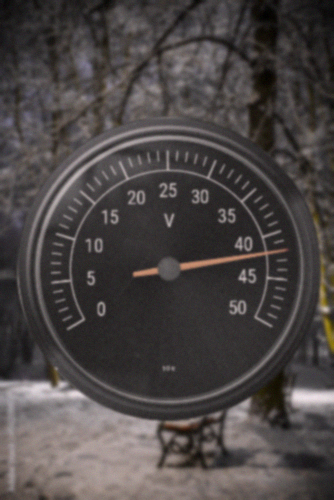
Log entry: 42 V
